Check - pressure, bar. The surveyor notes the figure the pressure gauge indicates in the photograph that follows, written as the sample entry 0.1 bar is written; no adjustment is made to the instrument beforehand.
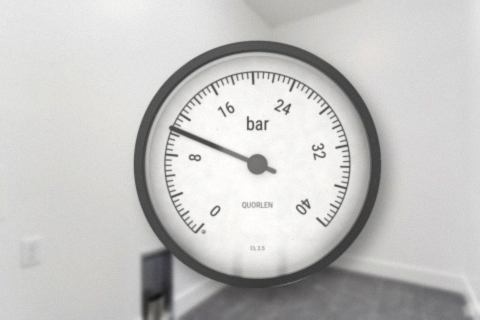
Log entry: 10.5 bar
